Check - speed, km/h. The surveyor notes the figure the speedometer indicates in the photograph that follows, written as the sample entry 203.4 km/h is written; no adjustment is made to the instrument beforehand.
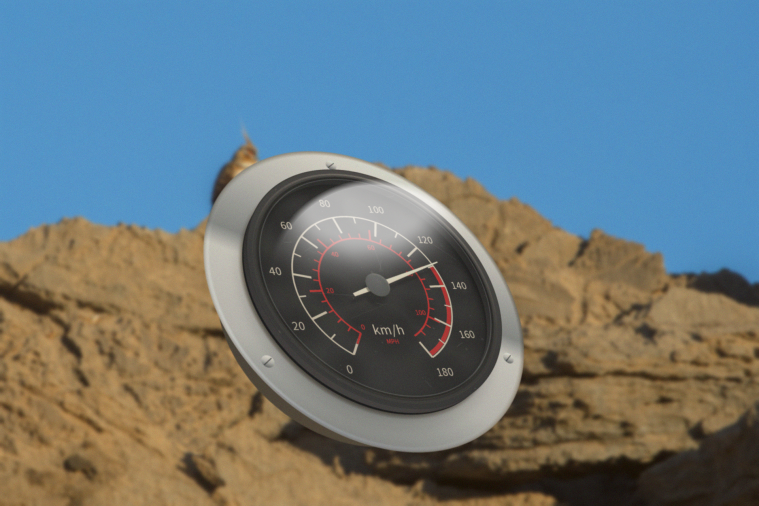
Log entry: 130 km/h
